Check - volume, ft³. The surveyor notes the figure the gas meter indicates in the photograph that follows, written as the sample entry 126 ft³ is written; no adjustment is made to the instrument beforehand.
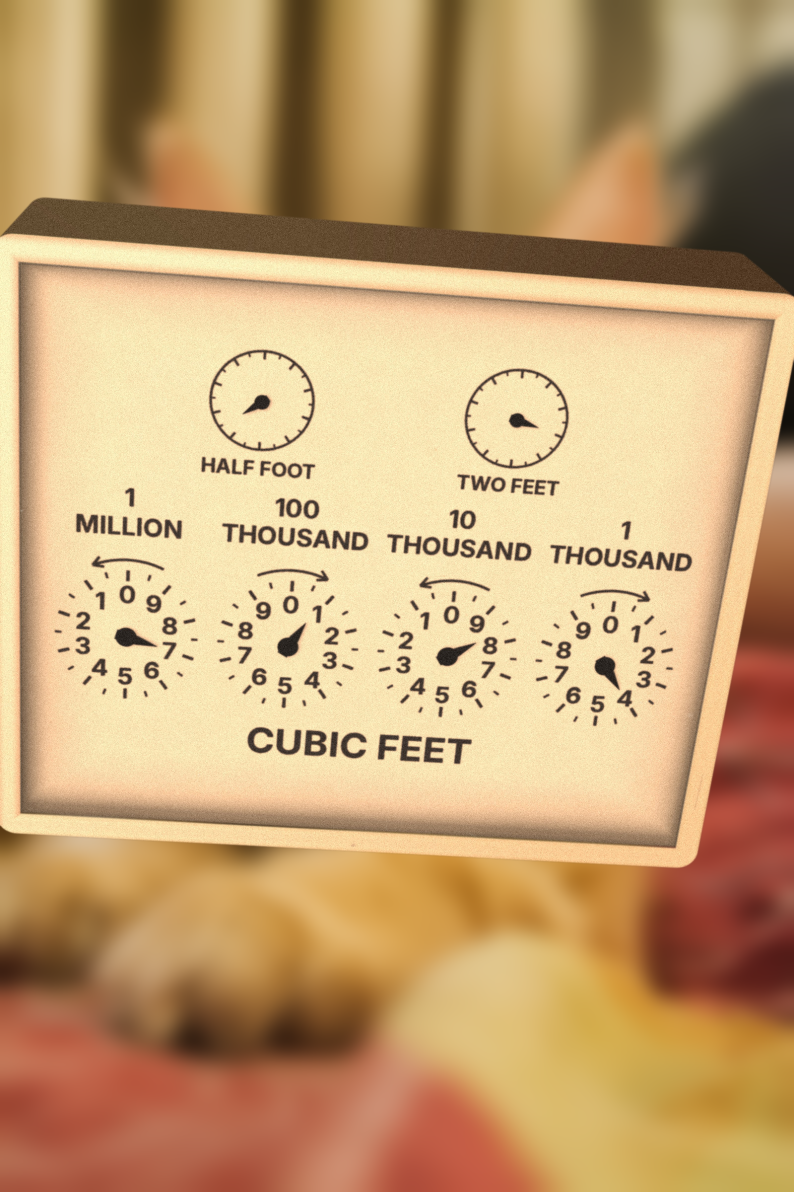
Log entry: 708400 ft³
